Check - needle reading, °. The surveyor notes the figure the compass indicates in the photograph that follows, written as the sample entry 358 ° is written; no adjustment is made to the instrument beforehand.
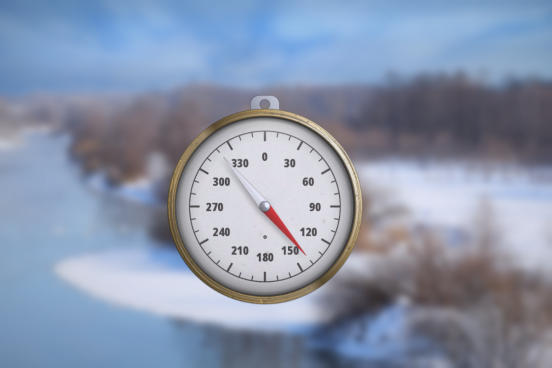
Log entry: 140 °
